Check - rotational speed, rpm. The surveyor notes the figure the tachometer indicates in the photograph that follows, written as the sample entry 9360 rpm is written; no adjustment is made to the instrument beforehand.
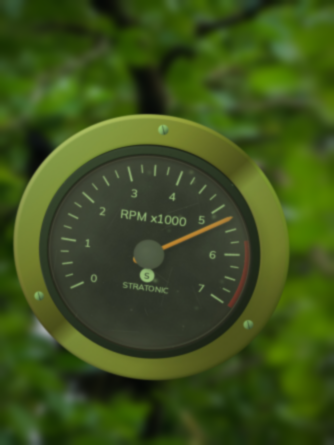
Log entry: 5250 rpm
